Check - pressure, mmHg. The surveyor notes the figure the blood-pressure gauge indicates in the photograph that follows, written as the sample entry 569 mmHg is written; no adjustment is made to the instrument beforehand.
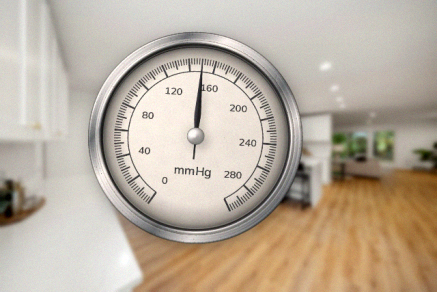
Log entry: 150 mmHg
